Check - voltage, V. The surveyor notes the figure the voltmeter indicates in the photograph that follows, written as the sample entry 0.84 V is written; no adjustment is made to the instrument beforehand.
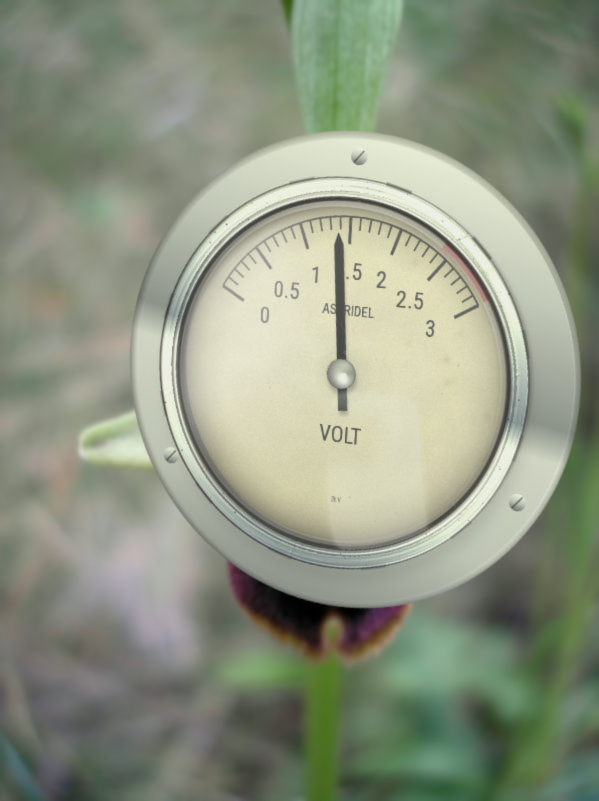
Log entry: 1.4 V
